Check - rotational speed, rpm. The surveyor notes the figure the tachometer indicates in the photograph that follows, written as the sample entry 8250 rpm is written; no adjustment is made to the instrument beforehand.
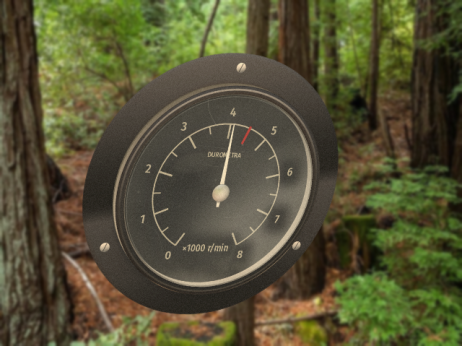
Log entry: 4000 rpm
